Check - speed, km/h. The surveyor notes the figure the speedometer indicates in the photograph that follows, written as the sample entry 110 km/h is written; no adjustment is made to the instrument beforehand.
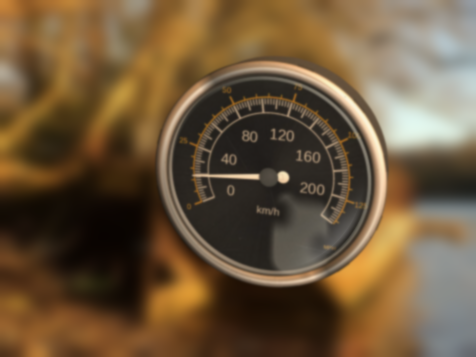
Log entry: 20 km/h
